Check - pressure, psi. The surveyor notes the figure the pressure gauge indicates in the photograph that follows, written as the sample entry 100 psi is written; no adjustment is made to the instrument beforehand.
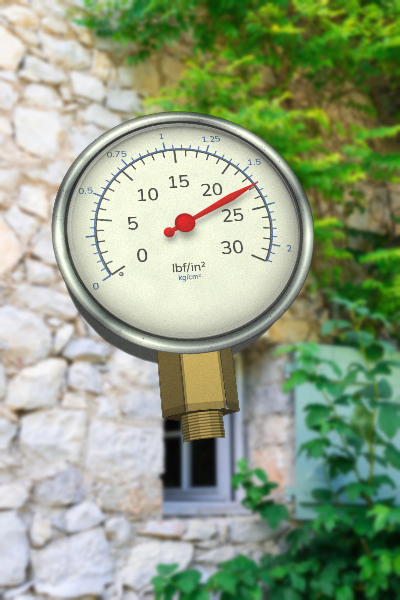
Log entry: 23 psi
